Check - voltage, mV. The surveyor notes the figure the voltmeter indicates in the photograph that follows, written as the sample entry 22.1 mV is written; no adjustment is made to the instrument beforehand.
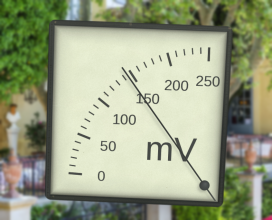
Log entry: 145 mV
